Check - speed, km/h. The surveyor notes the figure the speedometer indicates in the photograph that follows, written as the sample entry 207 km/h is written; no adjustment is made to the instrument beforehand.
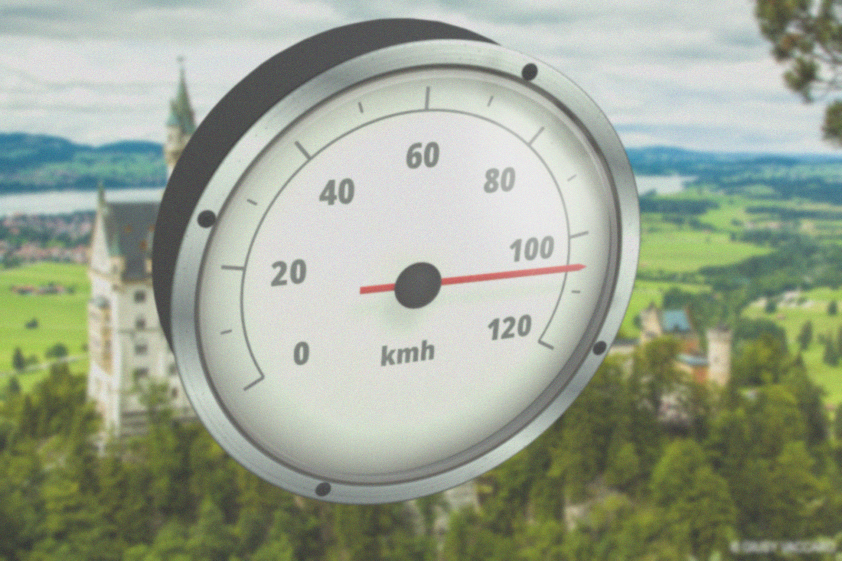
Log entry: 105 km/h
